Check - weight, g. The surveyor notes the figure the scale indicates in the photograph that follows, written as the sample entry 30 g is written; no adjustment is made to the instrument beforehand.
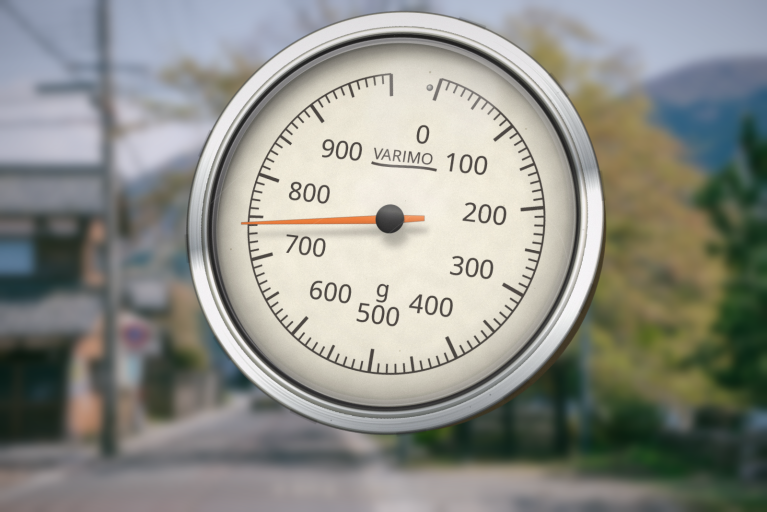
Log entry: 740 g
